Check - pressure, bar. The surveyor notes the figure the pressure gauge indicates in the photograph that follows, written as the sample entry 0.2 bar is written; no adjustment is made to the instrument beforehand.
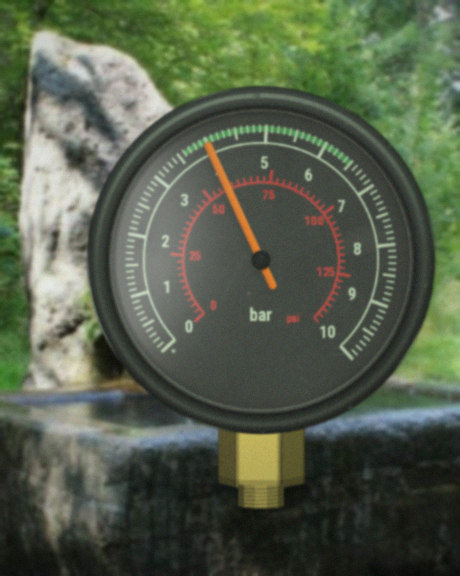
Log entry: 4 bar
